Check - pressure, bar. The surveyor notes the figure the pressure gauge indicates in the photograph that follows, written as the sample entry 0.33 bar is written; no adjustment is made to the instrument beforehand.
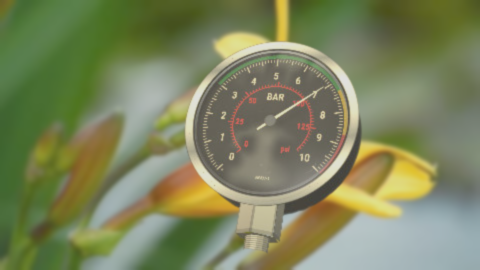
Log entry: 7 bar
